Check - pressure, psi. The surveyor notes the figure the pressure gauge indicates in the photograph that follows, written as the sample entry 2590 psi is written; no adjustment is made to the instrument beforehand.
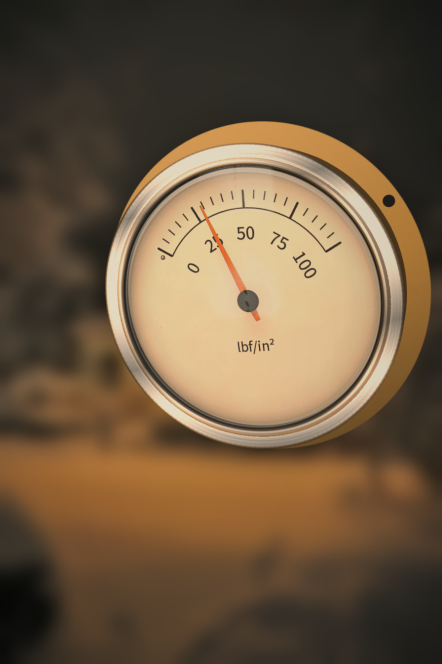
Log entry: 30 psi
